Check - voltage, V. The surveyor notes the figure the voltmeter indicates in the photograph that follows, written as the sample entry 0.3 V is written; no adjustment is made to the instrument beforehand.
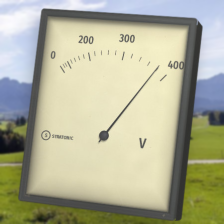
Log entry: 380 V
